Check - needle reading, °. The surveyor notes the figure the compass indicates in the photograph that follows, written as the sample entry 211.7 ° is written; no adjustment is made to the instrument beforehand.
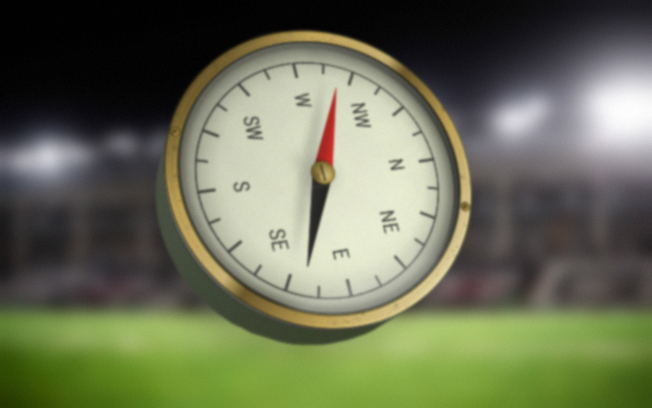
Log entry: 292.5 °
